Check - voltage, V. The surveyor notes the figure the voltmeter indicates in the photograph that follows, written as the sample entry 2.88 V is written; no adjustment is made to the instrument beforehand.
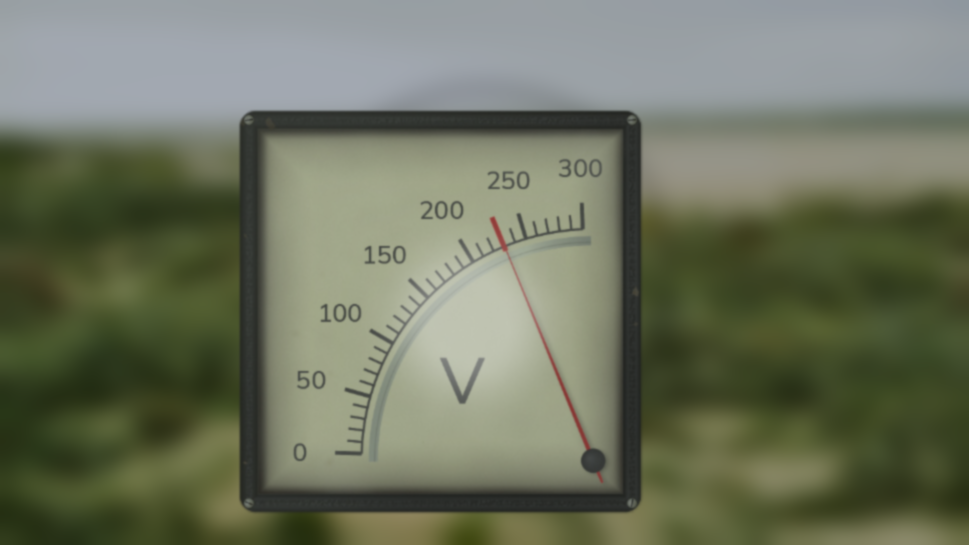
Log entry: 230 V
